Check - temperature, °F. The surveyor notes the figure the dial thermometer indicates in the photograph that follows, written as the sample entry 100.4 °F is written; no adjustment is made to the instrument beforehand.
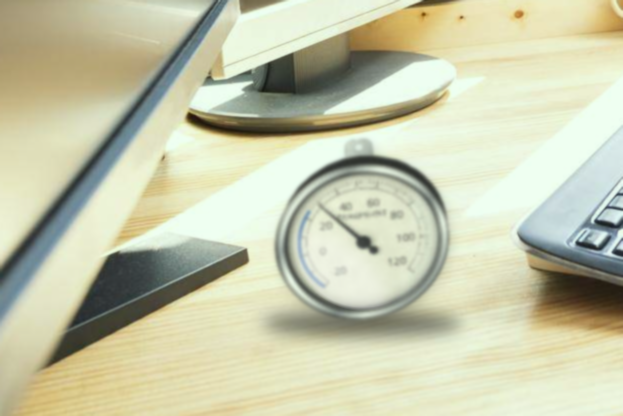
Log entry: 30 °F
